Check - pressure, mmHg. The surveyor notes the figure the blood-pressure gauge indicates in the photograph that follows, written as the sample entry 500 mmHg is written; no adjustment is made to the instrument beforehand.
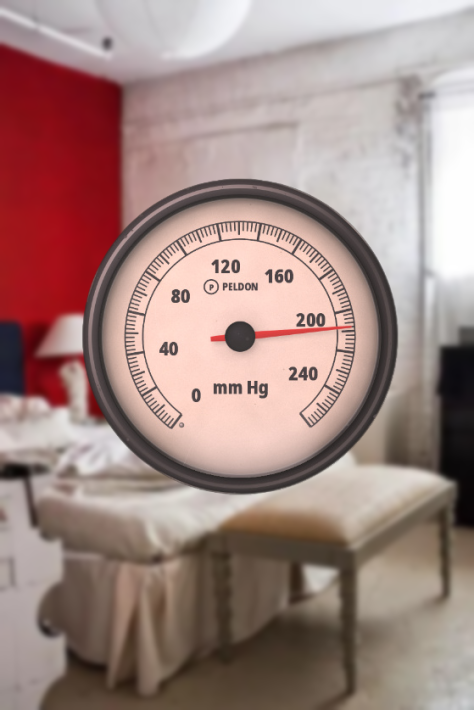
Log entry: 208 mmHg
